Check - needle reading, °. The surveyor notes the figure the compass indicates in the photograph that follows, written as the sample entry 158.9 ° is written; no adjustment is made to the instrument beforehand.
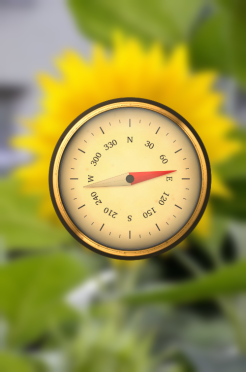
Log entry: 80 °
